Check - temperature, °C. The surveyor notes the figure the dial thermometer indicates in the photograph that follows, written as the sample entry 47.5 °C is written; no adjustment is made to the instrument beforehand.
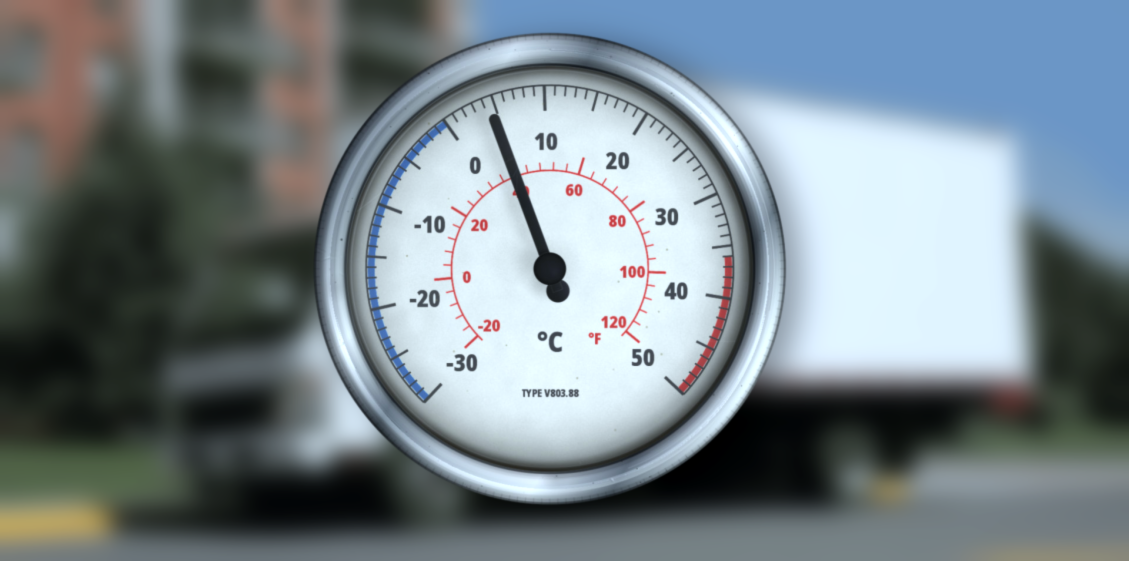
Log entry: 4.5 °C
